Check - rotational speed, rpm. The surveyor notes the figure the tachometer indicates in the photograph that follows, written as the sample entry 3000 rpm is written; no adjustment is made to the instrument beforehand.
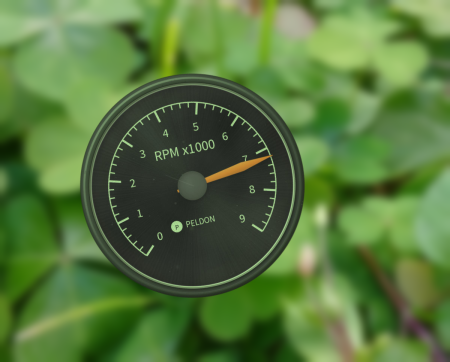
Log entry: 7200 rpm
